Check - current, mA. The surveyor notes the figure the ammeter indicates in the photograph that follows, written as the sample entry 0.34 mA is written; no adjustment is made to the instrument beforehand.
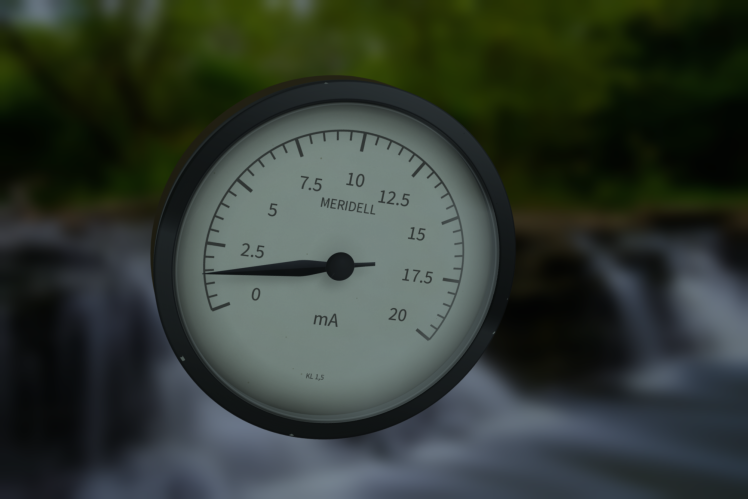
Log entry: 1.5 mA
